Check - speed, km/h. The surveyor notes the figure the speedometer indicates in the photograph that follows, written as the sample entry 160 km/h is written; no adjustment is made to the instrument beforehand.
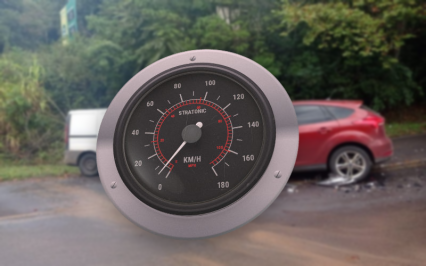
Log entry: 5 km/h
